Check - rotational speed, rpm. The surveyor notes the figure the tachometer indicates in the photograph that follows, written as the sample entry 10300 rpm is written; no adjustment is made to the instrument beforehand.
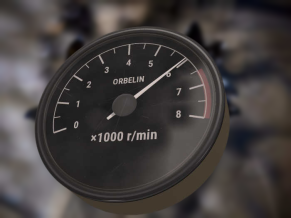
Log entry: 6000 rpm
